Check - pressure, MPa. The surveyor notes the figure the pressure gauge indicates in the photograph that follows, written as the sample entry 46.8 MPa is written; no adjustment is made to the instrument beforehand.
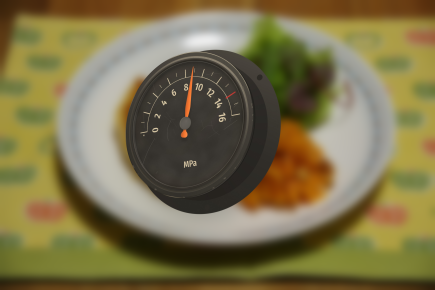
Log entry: 9 MPa
